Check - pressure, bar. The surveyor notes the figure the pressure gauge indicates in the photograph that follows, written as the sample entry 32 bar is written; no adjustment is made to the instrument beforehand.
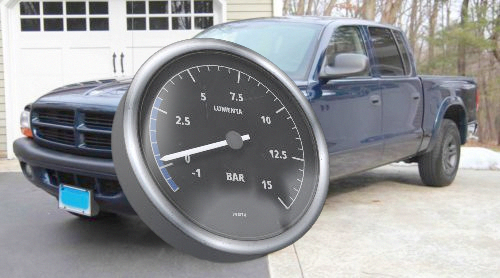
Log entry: 0.25 bar
